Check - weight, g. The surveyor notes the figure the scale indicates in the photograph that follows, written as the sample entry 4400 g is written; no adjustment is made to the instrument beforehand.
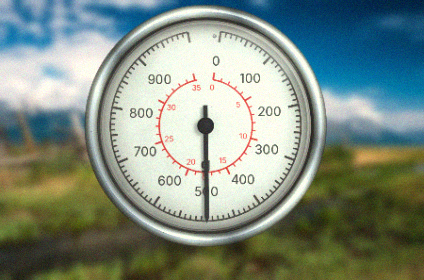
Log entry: 500 g
